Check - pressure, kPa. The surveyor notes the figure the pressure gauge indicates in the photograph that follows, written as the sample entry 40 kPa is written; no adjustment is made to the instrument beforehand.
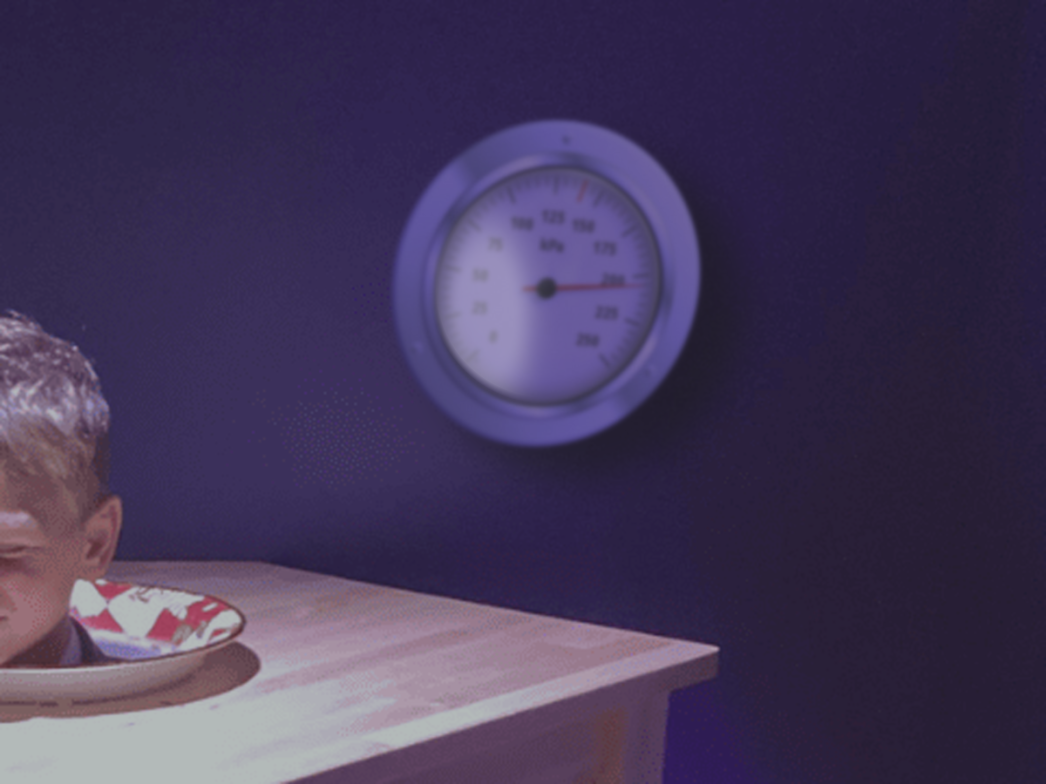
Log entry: 205 kPa
